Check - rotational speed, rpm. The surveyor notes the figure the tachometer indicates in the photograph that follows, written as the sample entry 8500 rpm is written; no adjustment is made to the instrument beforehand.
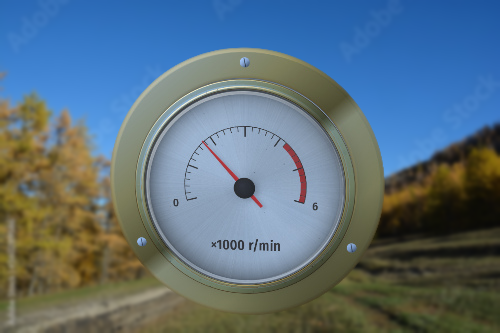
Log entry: 1800 rpm
